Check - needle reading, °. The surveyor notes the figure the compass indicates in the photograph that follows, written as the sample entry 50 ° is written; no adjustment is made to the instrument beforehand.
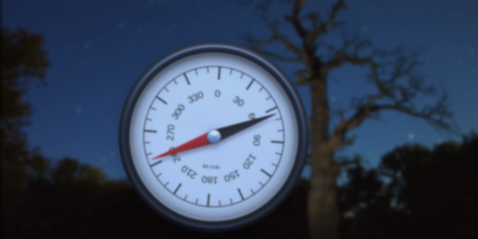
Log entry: 245 °
